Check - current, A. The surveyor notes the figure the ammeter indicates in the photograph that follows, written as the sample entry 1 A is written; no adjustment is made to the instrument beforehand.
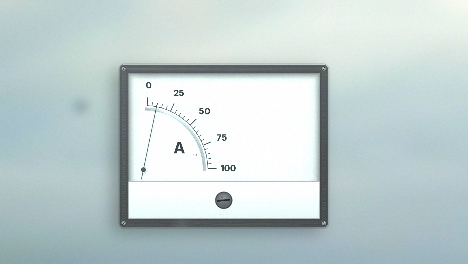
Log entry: 10 A
